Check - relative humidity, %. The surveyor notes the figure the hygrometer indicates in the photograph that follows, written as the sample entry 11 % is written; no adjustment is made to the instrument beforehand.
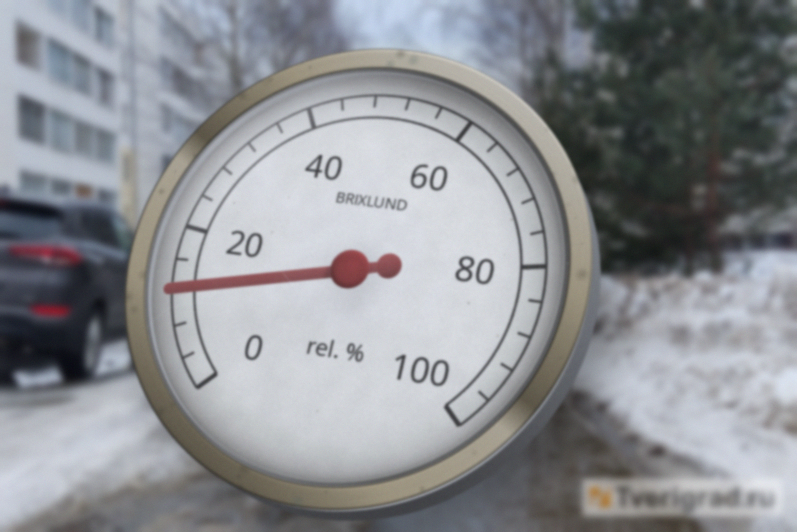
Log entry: 12 %
